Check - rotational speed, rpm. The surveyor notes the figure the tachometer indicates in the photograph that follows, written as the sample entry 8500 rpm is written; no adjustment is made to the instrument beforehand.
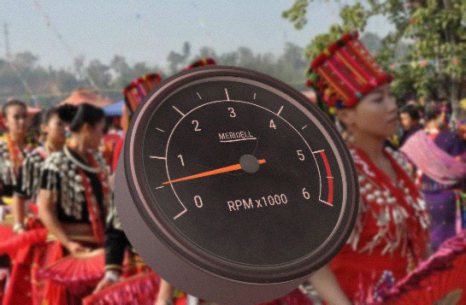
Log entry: 500 rpm
